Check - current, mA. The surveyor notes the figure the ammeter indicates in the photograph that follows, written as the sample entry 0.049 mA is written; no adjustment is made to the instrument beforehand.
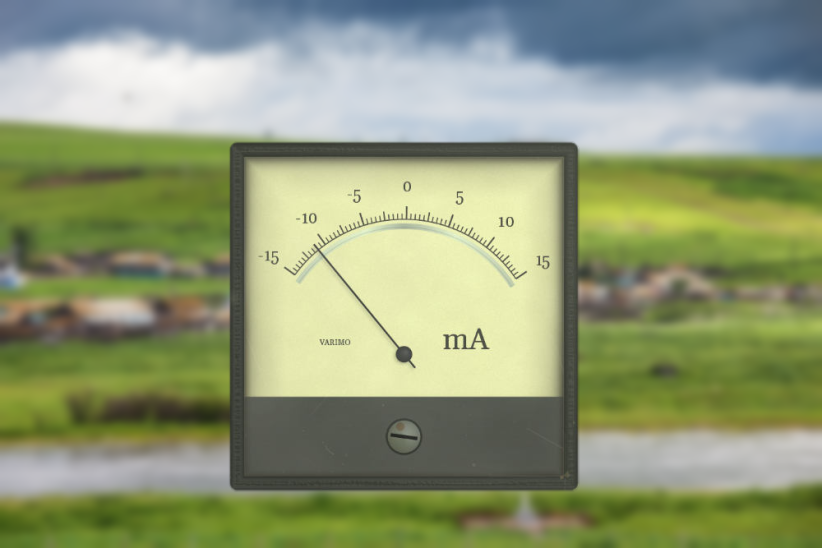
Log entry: -11 mA
